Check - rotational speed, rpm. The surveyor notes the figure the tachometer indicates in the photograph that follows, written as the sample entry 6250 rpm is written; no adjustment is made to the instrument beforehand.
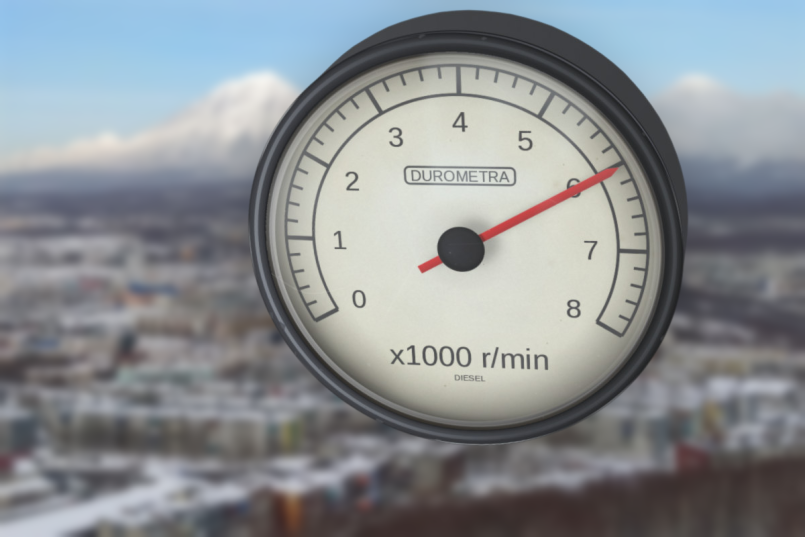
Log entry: 6000 rpm
